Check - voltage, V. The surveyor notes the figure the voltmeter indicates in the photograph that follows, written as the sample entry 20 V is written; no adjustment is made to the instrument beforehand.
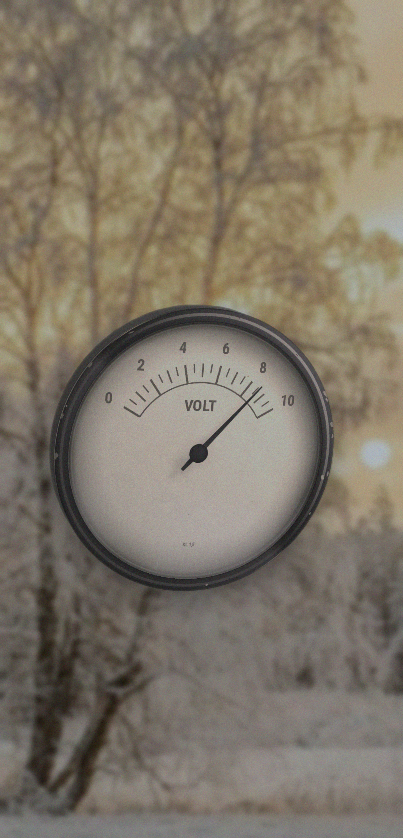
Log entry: 8.5 V
